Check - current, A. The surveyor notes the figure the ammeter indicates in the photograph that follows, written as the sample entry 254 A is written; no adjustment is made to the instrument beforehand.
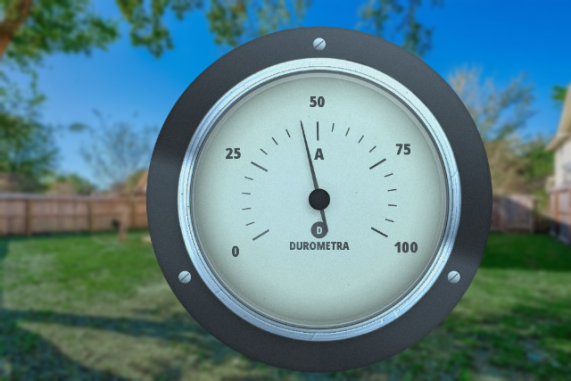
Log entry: 45 A
